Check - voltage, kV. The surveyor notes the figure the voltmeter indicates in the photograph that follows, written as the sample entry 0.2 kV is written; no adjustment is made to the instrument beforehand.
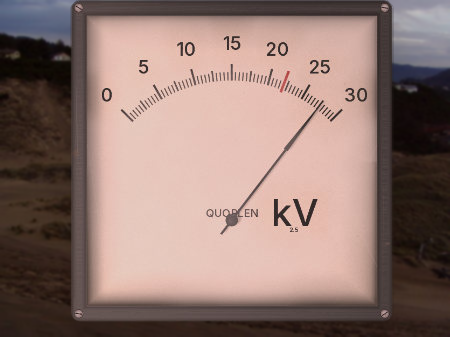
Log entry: 27.5 kV
